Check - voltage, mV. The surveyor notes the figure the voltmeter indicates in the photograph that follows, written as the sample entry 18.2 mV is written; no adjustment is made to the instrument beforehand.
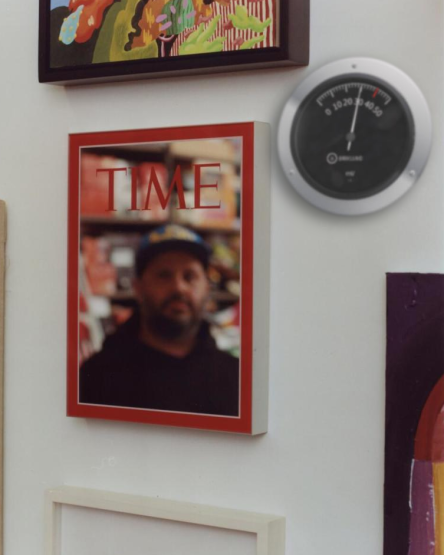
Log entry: 30 mV
